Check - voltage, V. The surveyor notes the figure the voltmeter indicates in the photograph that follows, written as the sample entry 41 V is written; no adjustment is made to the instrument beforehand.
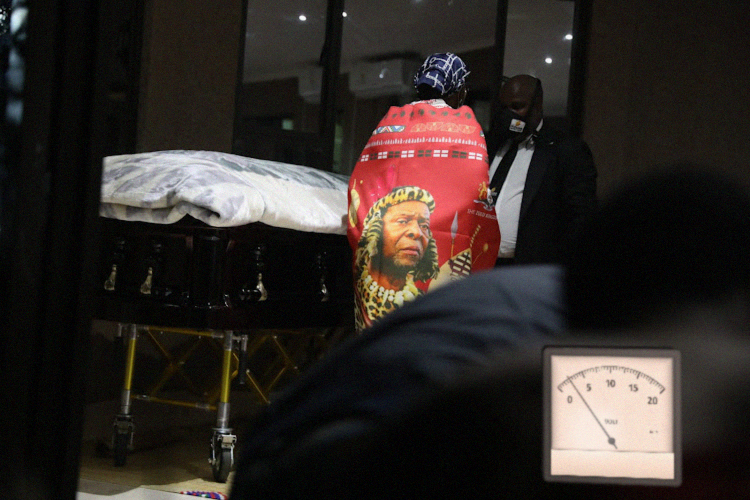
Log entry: 2.5 V
